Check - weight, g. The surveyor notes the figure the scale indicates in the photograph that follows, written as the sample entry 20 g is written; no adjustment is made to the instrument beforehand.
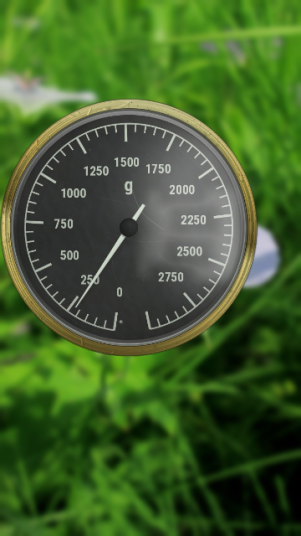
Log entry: 225 g
